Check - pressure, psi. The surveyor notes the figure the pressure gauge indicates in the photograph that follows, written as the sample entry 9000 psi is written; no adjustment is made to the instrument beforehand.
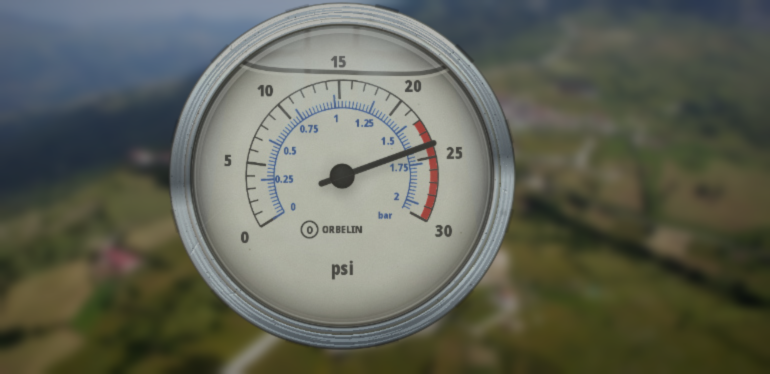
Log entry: 24 psi
